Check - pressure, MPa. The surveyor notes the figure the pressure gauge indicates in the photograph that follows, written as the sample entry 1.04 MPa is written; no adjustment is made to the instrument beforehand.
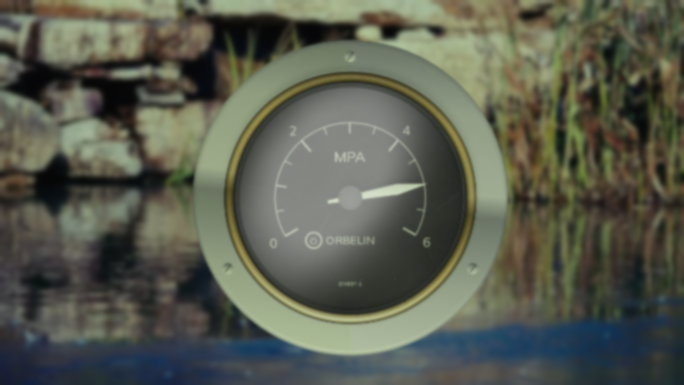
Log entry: 5 MPa
